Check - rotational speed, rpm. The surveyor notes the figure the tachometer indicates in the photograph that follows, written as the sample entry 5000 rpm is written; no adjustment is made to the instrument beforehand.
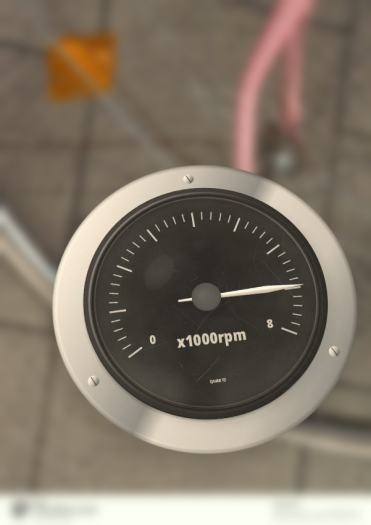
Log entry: 7000 rpm
